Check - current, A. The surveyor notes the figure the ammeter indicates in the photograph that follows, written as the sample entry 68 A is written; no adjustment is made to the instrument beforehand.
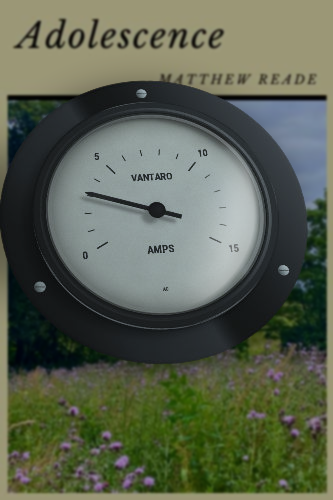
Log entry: 3 A
